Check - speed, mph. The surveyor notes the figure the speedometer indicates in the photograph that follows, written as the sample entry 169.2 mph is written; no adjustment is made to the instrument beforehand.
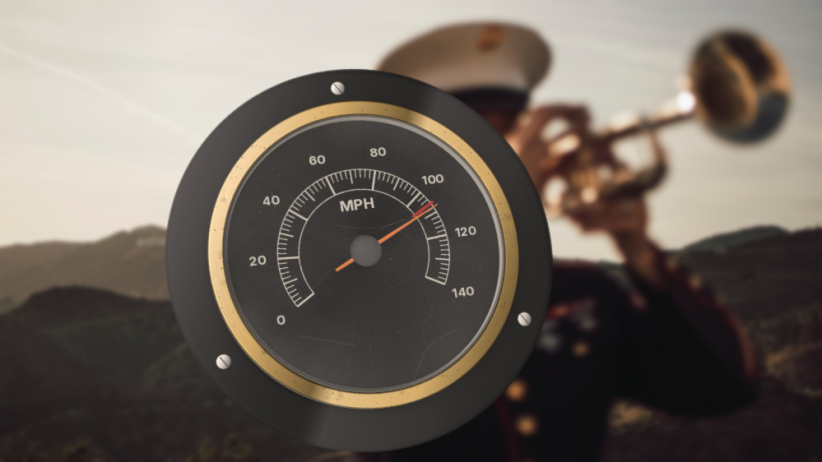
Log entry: 108 mph
